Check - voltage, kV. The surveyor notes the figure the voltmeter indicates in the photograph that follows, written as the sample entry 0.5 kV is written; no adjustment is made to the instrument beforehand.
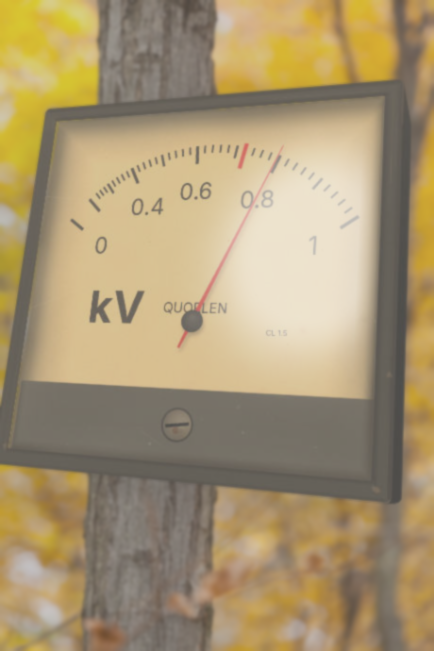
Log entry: 0.8 kV
